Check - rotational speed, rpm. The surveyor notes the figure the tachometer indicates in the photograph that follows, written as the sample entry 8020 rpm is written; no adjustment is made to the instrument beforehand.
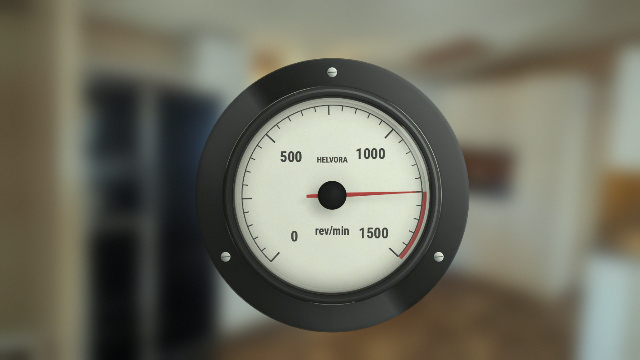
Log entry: 1250 rpm
